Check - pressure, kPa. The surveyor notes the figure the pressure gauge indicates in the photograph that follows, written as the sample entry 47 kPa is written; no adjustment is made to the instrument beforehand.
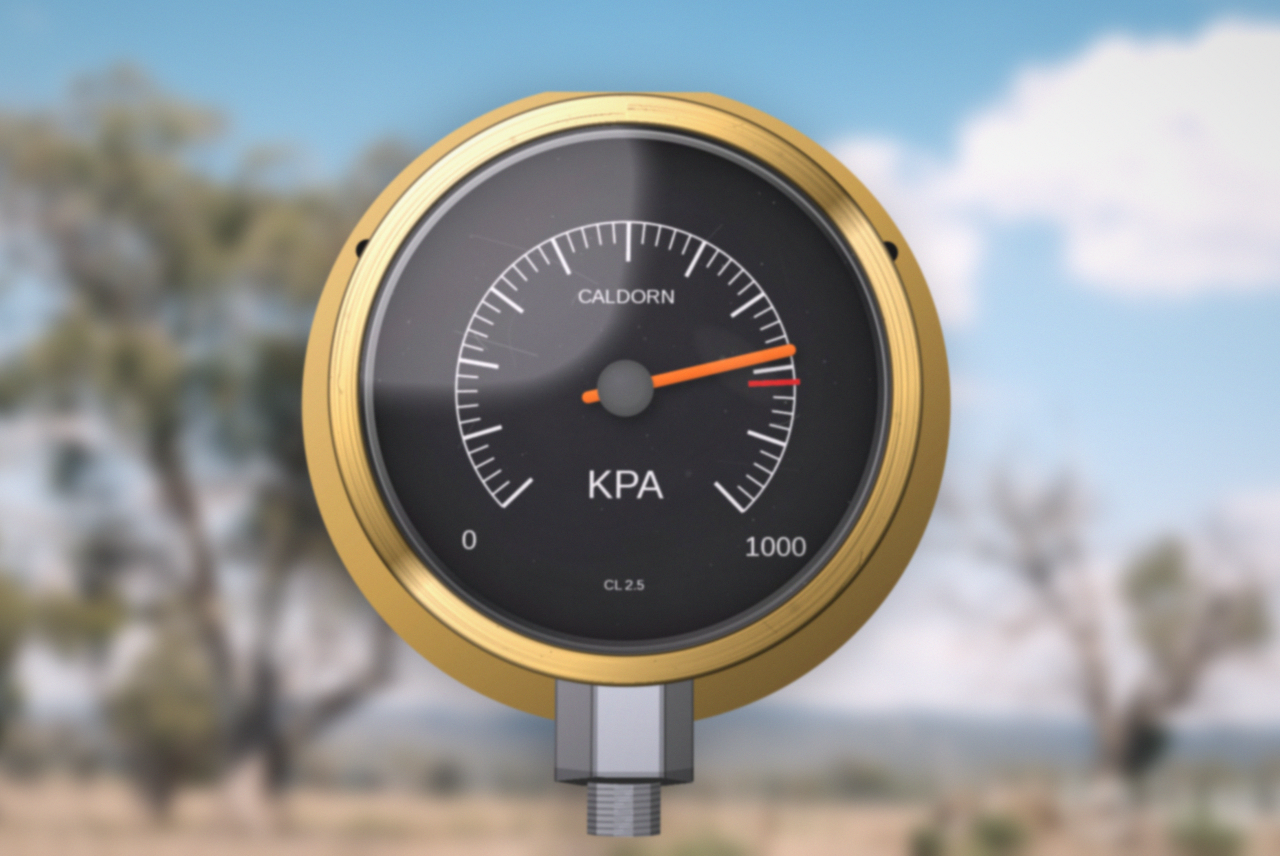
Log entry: 780 kPa
